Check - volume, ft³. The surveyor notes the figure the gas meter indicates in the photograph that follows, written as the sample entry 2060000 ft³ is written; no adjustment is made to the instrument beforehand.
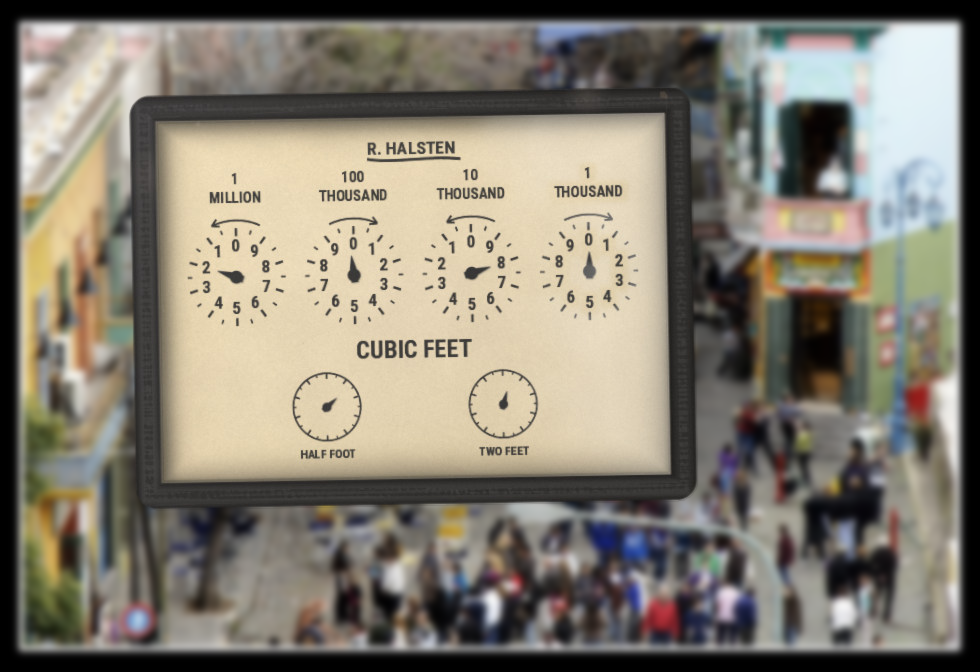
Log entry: 198000 ft³
